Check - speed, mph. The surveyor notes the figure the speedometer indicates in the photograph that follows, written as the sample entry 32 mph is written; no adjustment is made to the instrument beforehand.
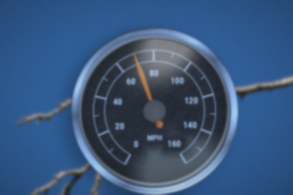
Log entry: 70 mph
